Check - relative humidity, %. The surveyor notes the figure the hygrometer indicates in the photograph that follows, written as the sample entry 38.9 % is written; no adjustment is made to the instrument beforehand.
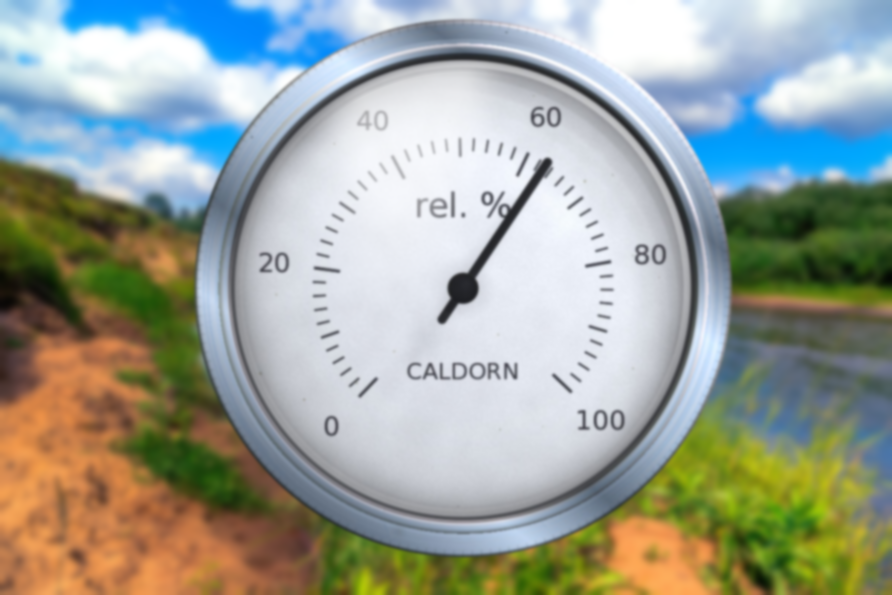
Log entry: 63 %
